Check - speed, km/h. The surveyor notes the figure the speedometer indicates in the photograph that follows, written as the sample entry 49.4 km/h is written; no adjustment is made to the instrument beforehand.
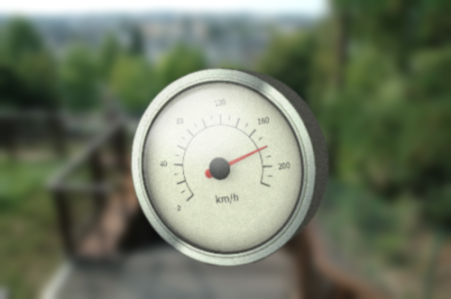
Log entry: 180 km/h
